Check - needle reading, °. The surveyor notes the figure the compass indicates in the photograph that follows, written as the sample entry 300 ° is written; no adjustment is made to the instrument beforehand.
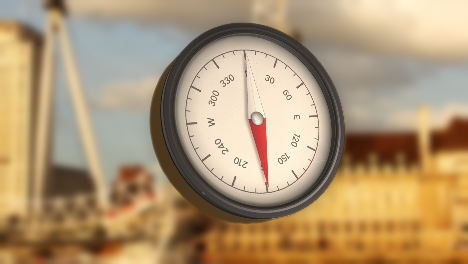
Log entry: 180 °
